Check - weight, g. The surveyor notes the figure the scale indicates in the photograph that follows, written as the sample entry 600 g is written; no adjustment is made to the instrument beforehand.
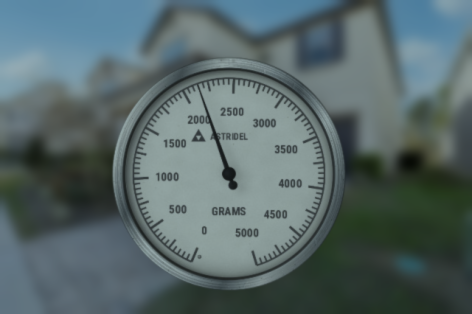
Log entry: 2150 g
